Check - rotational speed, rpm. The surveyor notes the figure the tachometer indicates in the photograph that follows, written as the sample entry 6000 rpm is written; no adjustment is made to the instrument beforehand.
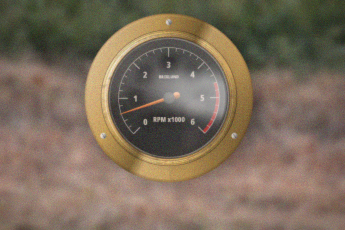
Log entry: 600 rpm
